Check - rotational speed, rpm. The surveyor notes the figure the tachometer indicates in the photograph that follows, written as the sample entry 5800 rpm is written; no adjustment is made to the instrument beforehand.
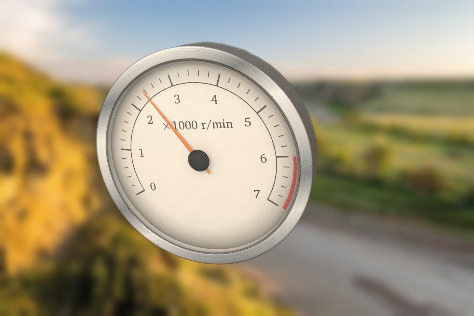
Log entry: 2400 rpm
